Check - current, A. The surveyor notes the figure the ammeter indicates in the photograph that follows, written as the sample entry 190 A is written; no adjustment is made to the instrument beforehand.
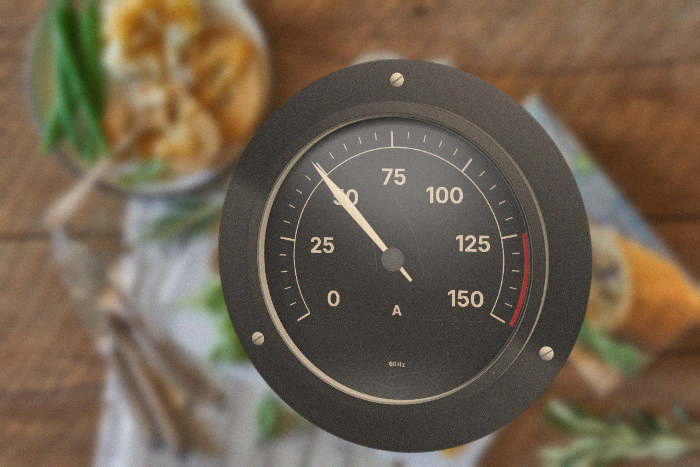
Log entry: 50 A
